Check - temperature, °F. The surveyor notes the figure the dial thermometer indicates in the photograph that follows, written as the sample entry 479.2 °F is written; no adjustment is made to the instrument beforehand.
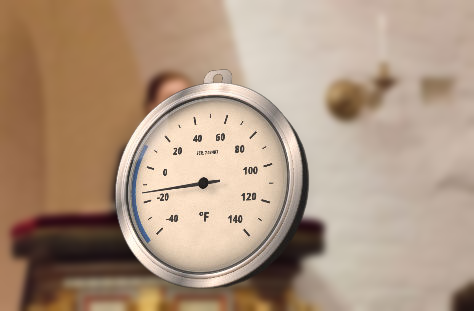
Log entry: -15 °F
